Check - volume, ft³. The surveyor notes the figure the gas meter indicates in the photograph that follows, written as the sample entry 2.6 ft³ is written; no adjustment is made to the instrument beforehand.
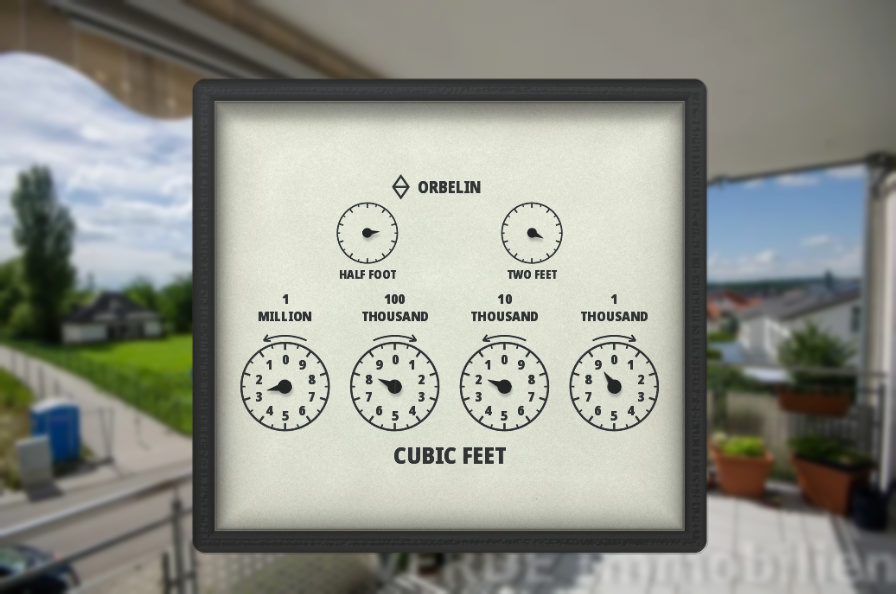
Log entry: 281900 ft³
